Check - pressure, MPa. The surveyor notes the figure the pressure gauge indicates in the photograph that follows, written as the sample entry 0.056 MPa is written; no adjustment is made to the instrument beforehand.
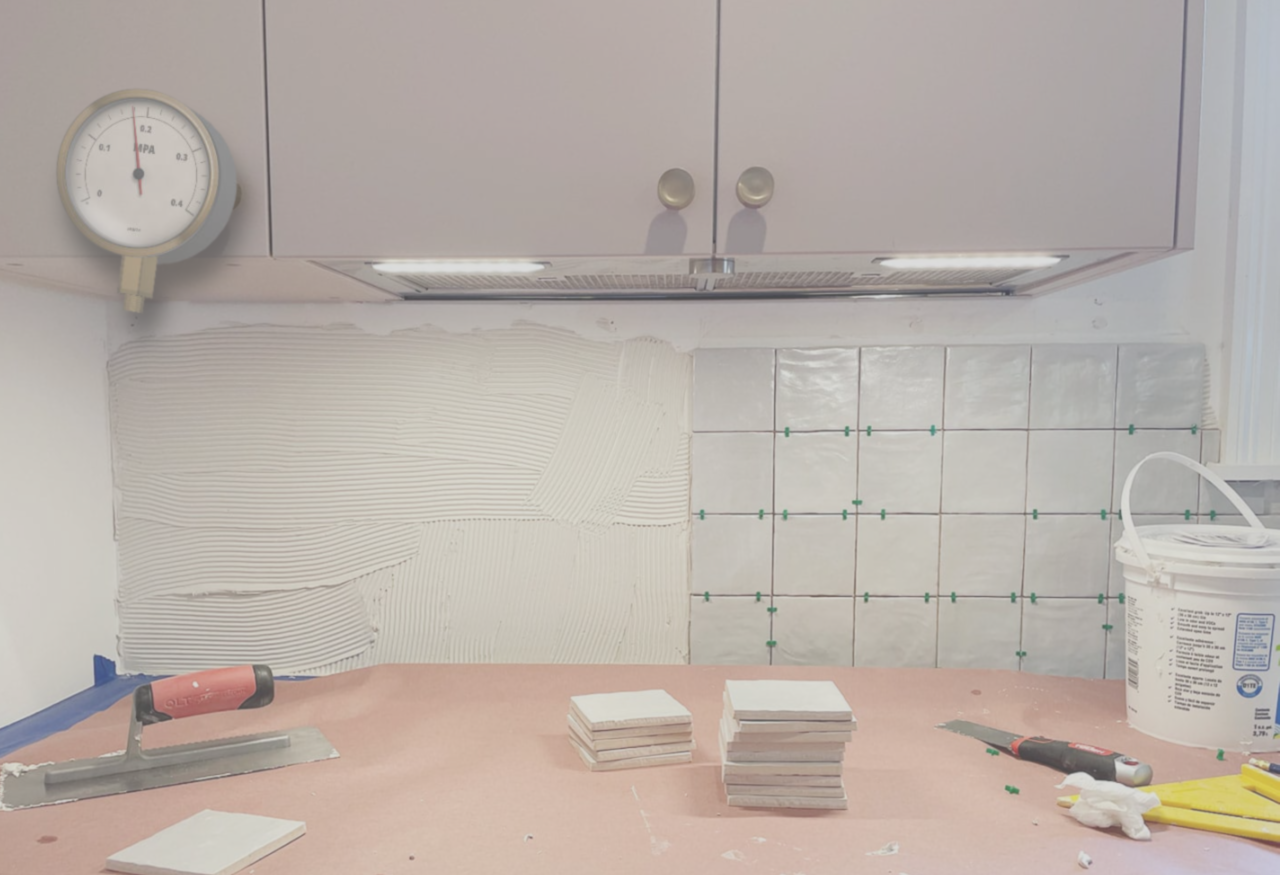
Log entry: 0.18 MPa
